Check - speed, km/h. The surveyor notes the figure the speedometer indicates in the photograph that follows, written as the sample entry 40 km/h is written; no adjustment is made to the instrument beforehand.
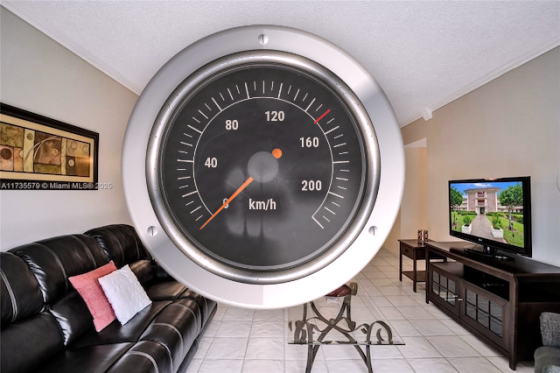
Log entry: 0 km/h
